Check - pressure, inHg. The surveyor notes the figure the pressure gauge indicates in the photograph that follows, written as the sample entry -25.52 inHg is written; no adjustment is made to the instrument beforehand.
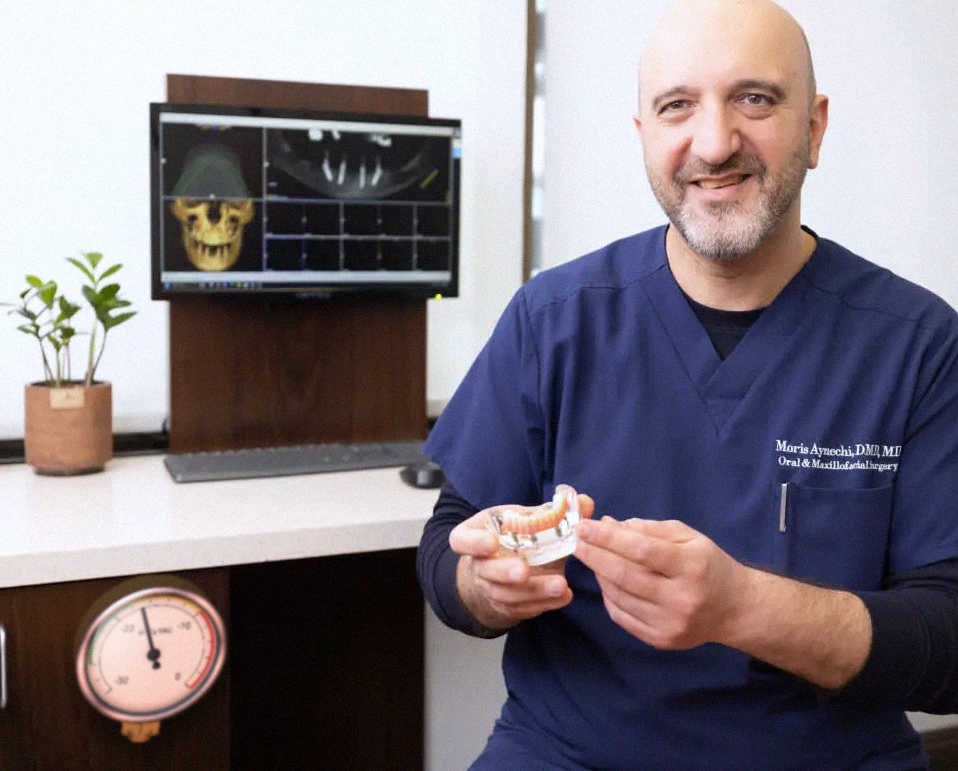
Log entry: -17 inHg
